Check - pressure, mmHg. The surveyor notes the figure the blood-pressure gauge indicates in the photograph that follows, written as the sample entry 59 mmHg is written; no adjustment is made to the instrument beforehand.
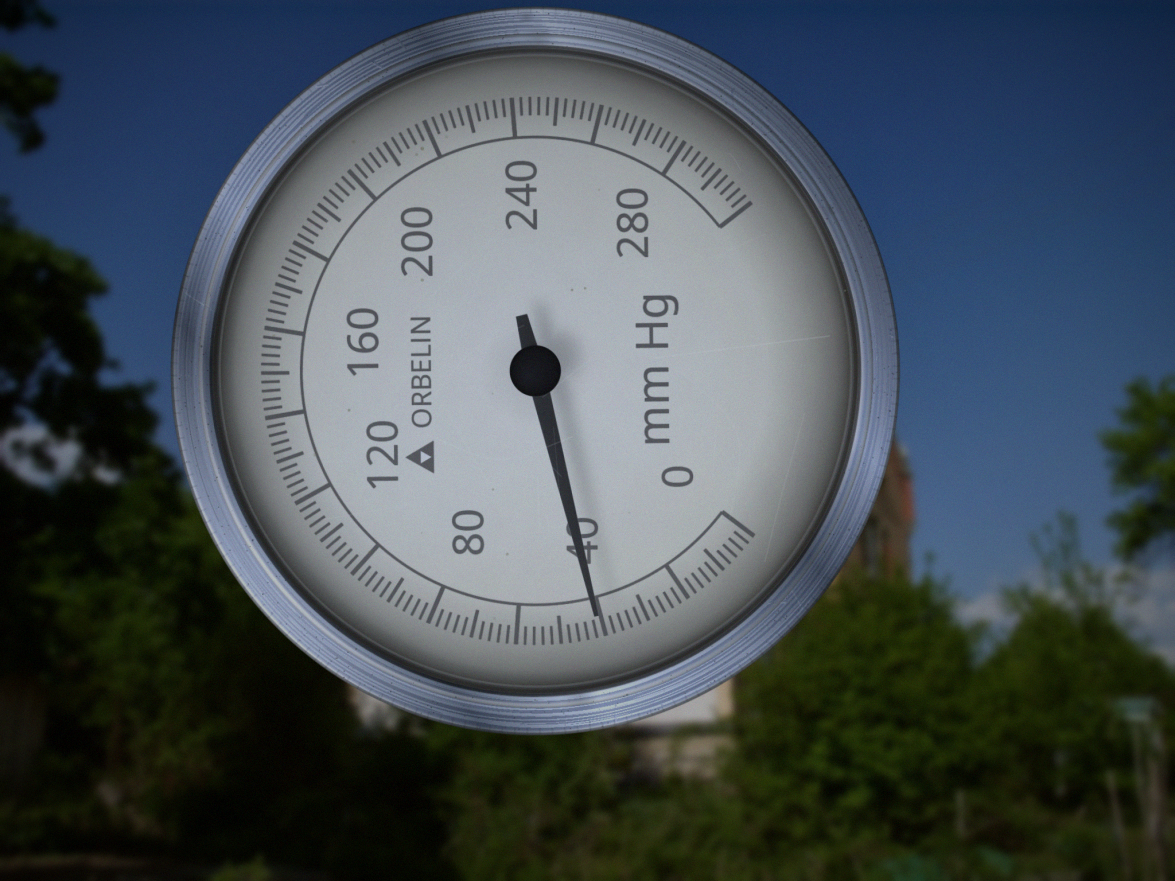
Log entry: 41 mmHg
